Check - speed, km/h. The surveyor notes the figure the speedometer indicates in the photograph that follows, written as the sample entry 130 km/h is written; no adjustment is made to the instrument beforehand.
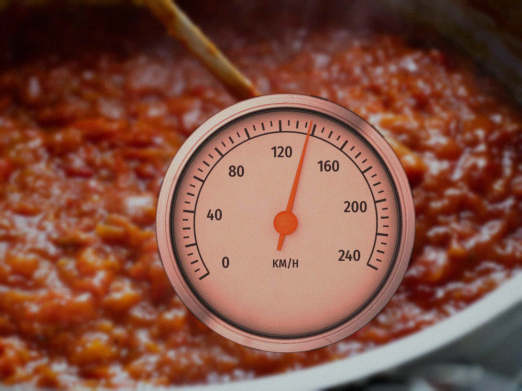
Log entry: 137.5 km/h
